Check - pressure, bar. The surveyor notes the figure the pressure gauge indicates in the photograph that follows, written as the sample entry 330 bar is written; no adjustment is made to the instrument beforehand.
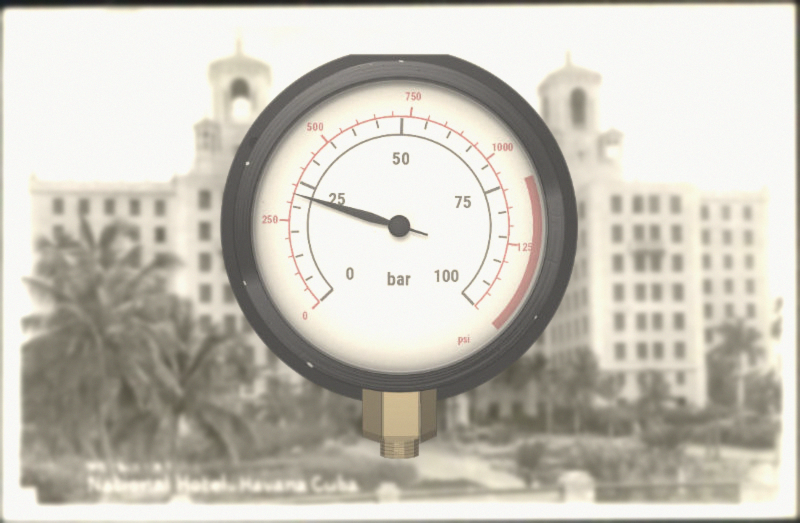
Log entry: 22.5 bar
